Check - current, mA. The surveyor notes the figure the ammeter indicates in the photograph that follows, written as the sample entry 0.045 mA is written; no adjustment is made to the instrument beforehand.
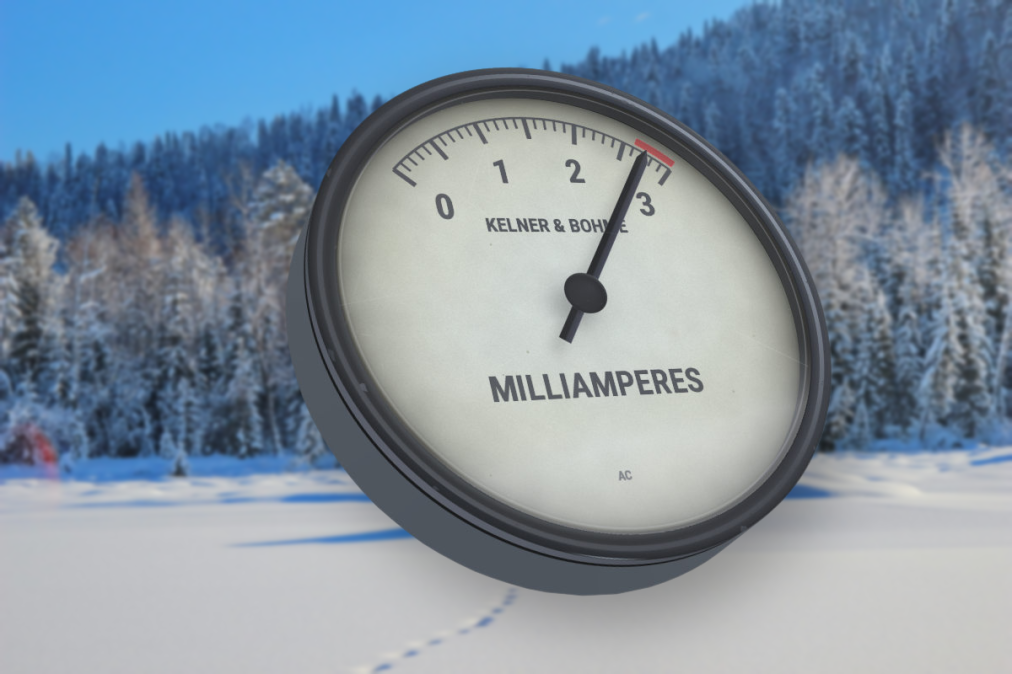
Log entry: 2.7 mA
